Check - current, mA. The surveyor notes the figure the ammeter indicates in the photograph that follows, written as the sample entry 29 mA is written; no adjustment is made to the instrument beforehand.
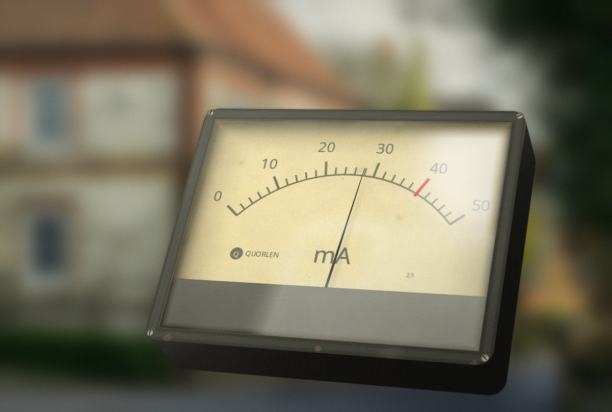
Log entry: 28 mA
